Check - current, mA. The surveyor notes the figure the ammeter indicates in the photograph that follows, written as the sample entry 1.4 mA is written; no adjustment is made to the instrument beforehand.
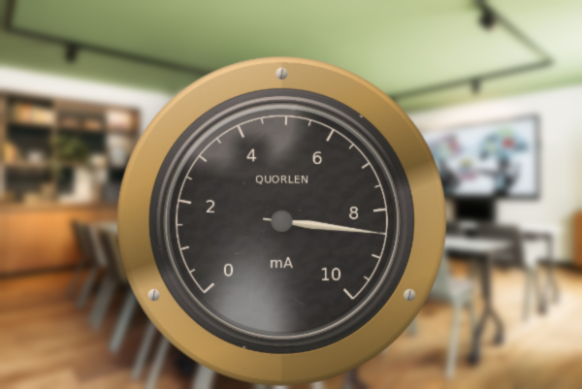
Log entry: 8.5 mA
